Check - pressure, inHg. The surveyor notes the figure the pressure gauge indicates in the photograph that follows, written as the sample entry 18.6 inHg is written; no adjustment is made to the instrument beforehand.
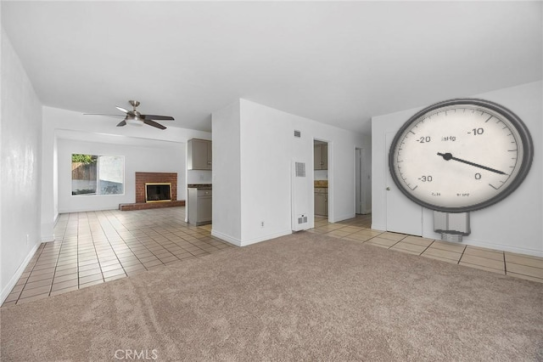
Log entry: -2 inHg
